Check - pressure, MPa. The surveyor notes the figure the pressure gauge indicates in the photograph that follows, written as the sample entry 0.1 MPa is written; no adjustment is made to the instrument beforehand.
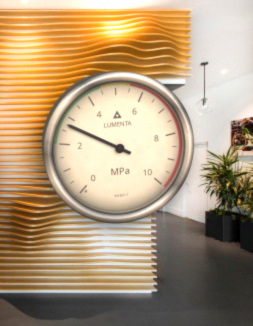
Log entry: 2.75 MPa
